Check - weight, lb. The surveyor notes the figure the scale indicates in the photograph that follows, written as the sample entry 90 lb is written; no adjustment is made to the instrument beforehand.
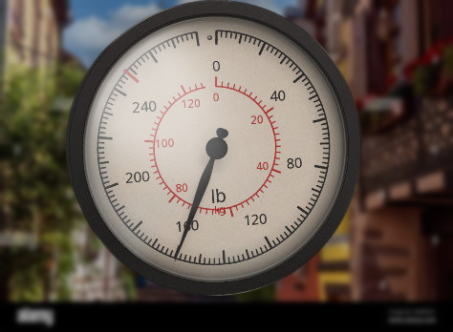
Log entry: 160 lb
